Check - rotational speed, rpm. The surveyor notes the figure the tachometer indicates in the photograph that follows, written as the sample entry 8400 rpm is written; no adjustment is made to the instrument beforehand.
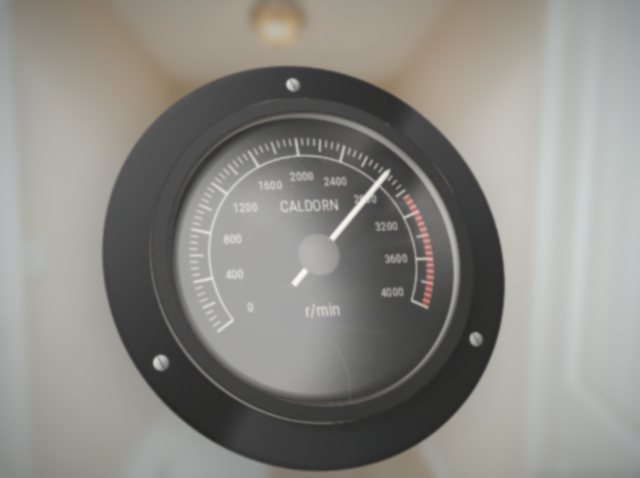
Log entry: 2800 rpm
